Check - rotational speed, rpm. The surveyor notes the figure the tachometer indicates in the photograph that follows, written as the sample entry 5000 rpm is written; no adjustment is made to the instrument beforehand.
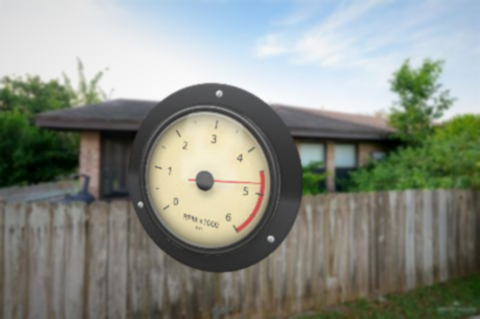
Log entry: 4750 rpm
